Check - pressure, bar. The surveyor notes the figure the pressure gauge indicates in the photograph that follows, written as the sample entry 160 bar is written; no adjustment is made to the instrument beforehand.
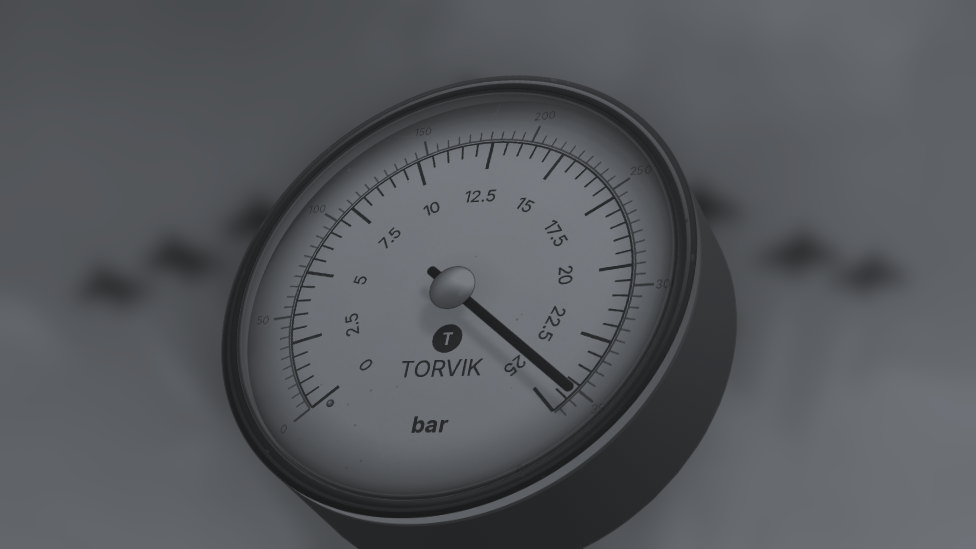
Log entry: 24.25 bar
